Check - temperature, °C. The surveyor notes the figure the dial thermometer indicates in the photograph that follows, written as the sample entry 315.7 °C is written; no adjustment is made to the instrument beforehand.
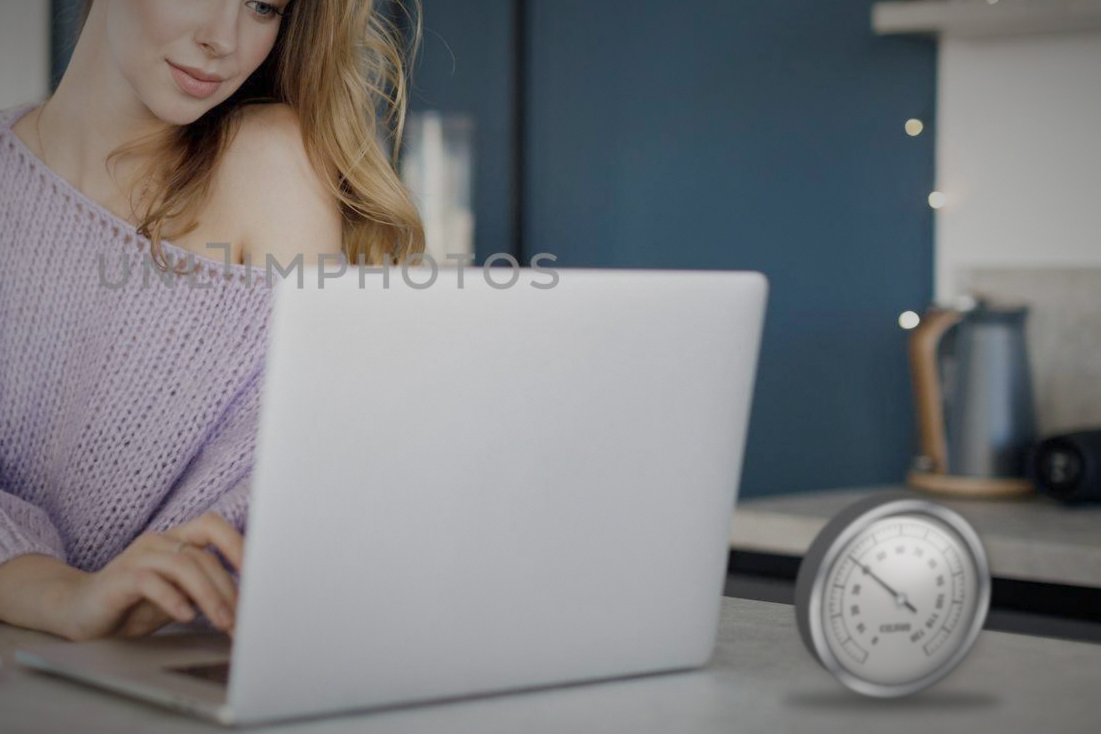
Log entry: 40 °C
